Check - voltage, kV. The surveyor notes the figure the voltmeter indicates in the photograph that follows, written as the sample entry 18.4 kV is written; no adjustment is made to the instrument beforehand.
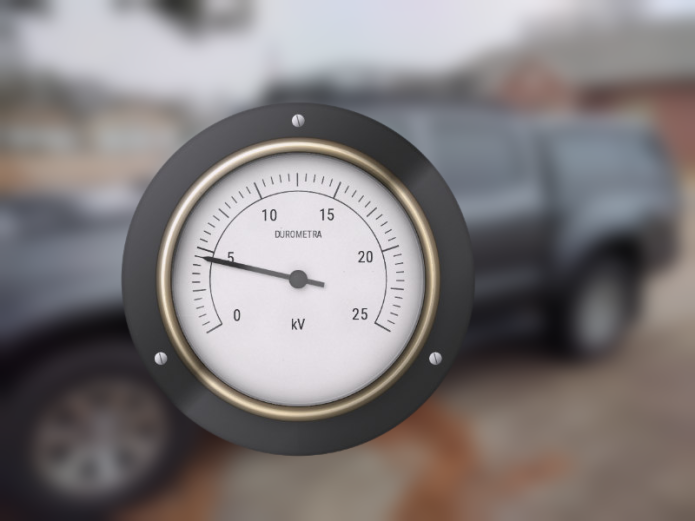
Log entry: 4.5 kV
